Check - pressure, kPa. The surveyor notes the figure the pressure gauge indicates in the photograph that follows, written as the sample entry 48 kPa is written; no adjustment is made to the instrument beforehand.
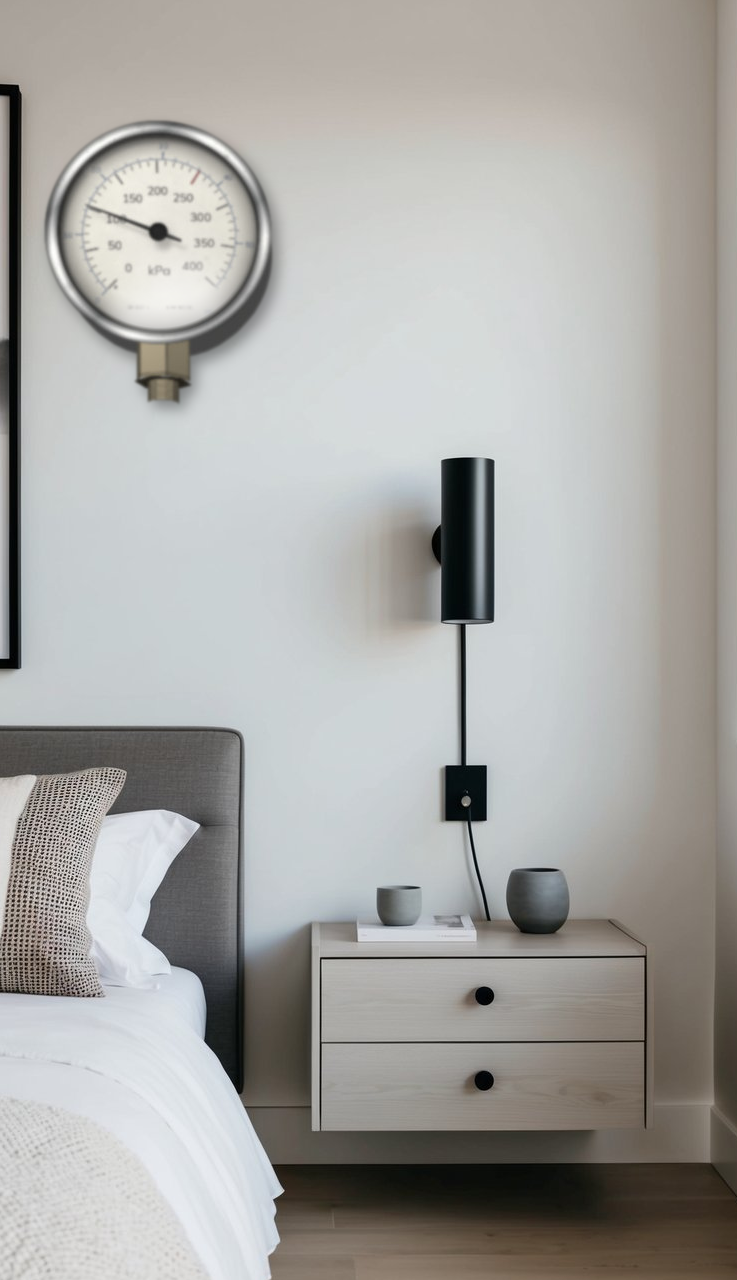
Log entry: 100 kPa
